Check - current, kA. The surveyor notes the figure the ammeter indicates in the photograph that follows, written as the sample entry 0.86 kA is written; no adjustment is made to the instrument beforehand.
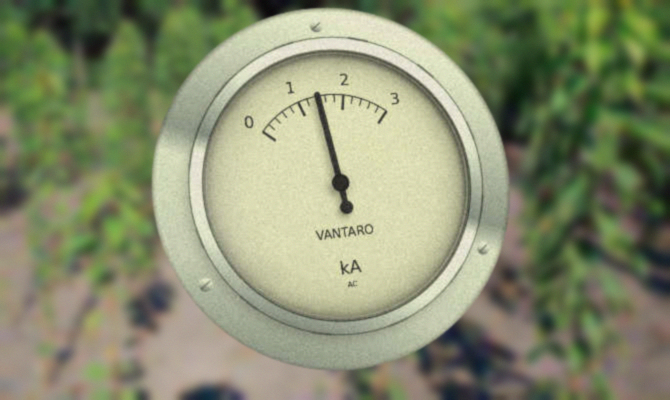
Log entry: 1.4 kA
